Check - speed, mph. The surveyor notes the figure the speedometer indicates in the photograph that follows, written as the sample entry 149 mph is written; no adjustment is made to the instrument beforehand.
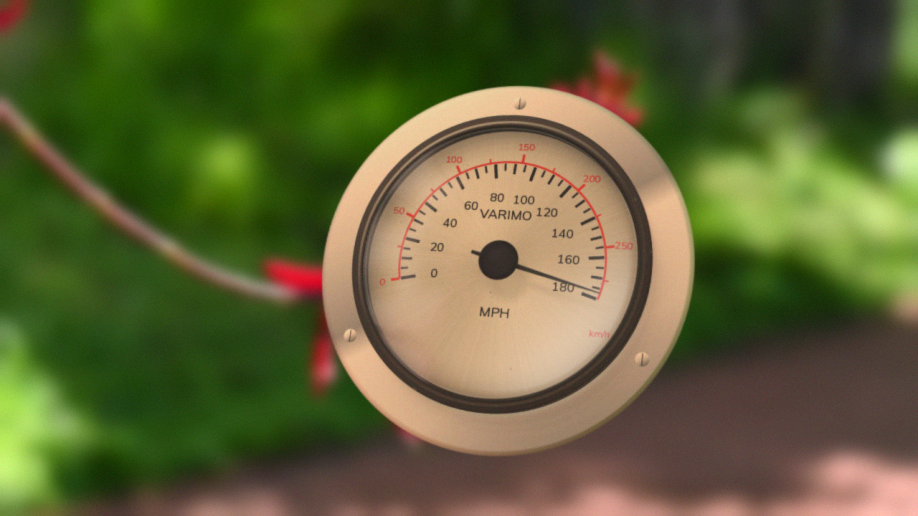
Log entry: 177.5 mph
